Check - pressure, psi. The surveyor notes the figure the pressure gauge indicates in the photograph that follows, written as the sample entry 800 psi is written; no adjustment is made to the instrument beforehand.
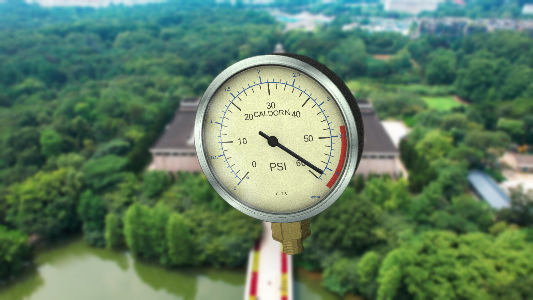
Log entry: 58 psi
